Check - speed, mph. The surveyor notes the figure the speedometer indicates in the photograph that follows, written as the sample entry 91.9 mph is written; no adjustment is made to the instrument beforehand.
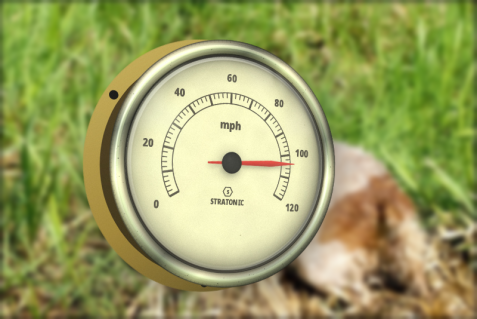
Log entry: 104 mph
